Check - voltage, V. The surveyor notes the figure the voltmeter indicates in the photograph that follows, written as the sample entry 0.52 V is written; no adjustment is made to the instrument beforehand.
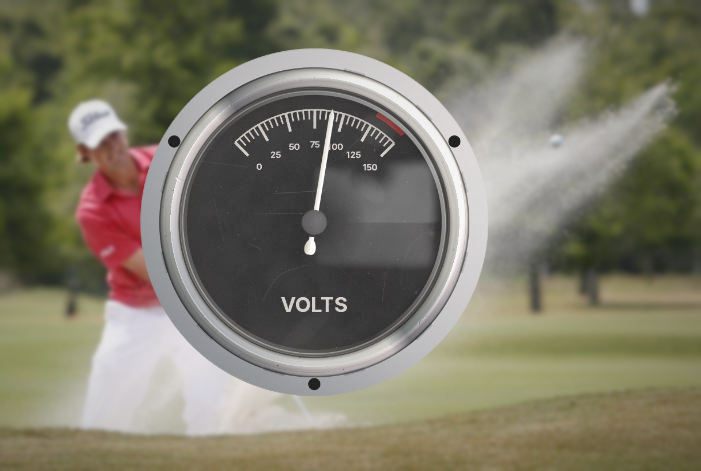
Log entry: 90 V
